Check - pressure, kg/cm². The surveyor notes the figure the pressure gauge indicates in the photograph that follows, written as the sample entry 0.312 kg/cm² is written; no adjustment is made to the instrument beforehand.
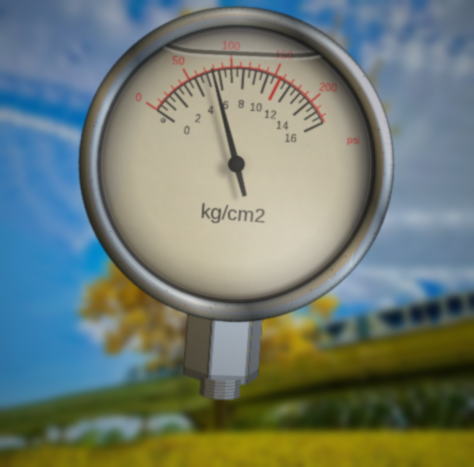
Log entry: 5.5 kg/cm²
